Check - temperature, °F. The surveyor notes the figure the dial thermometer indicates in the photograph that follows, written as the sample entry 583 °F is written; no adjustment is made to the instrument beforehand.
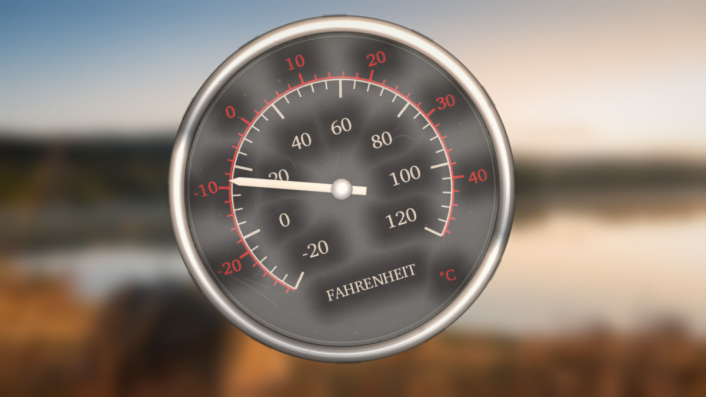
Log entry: 16 °F
